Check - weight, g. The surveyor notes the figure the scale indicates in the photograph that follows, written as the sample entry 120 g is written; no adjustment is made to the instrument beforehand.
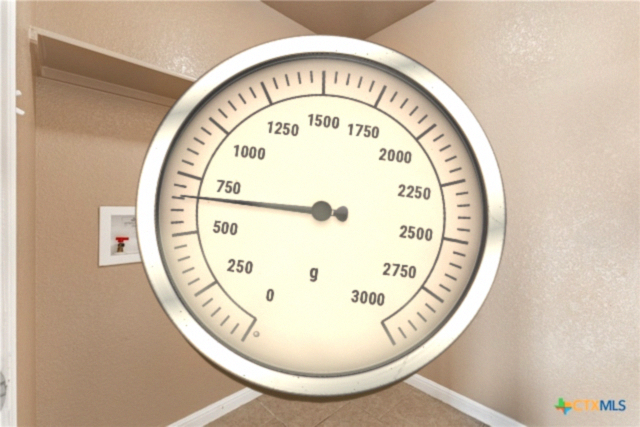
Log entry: 650 g
